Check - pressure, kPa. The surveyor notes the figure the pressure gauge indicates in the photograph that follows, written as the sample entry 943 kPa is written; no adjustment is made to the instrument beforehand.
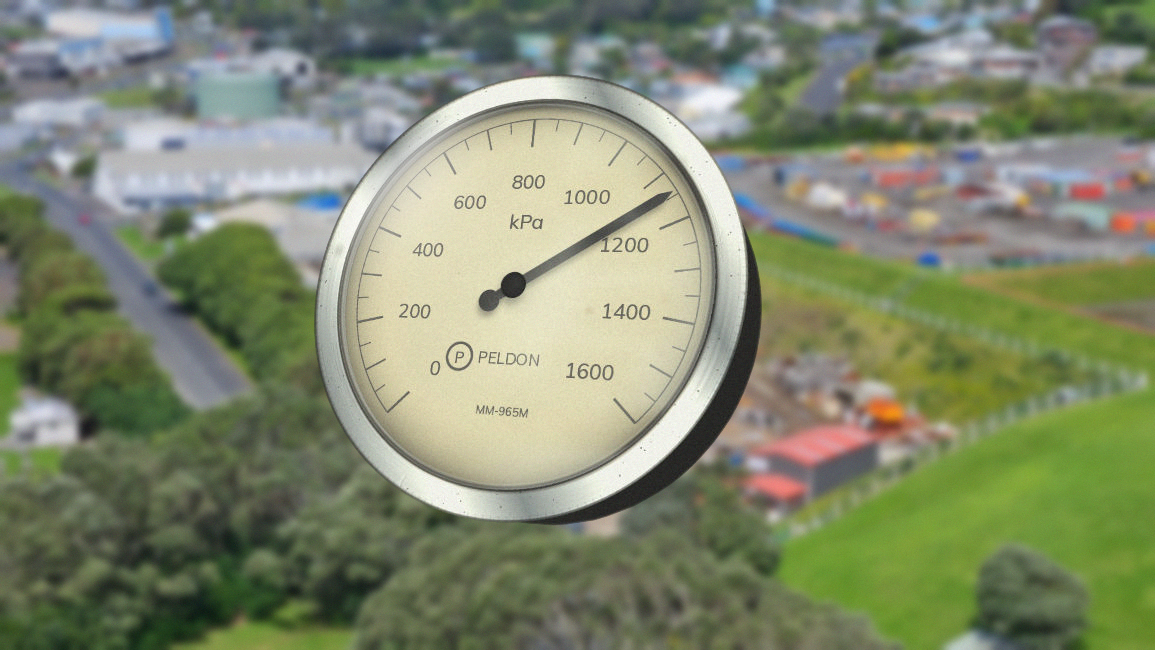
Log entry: 1150 kPa
